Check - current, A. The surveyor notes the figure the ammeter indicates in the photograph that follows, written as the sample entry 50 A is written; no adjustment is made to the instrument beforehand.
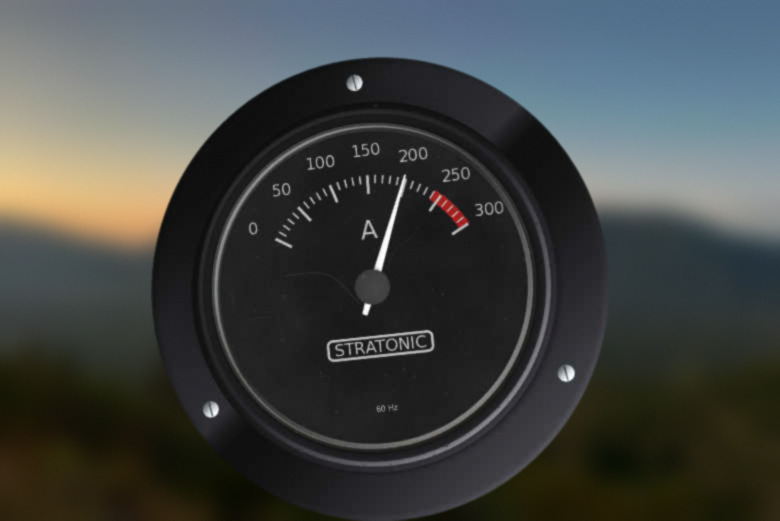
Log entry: 200 A
